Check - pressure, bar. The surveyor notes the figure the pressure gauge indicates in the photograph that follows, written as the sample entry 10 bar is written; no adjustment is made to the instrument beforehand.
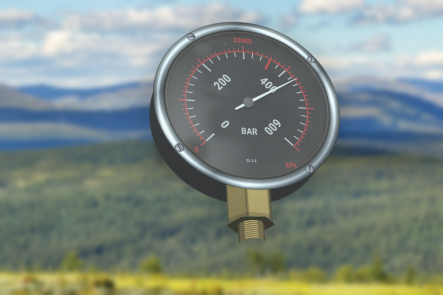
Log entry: 430 bar
